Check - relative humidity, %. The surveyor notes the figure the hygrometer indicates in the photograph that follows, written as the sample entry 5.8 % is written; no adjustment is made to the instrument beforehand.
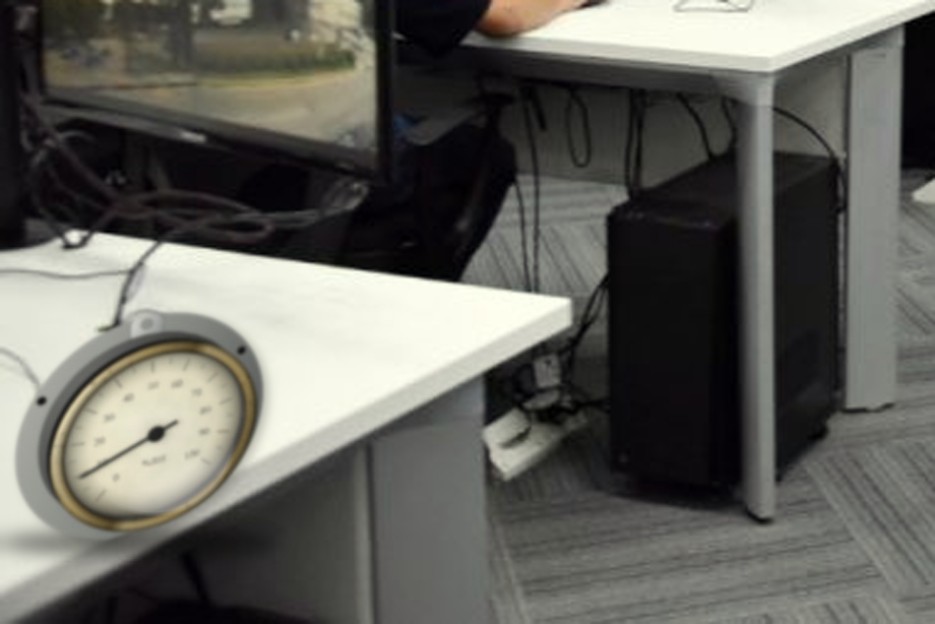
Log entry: 10 %
